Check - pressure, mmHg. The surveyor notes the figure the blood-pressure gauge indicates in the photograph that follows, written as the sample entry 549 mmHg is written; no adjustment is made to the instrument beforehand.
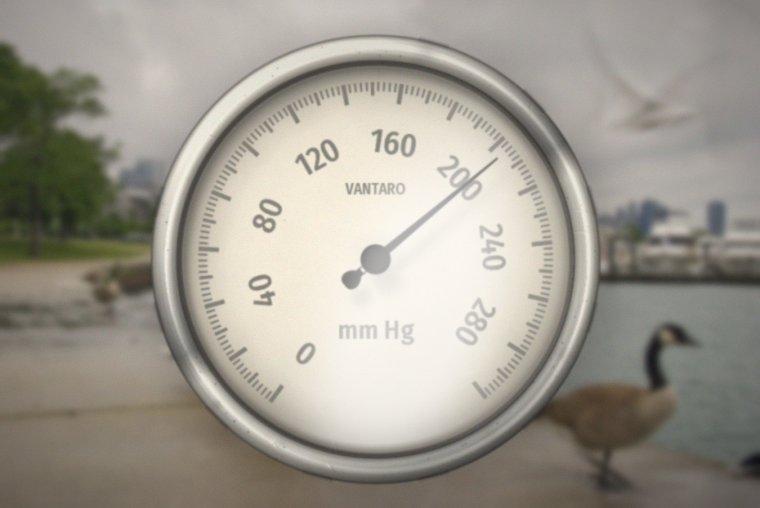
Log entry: 204 mmHg
